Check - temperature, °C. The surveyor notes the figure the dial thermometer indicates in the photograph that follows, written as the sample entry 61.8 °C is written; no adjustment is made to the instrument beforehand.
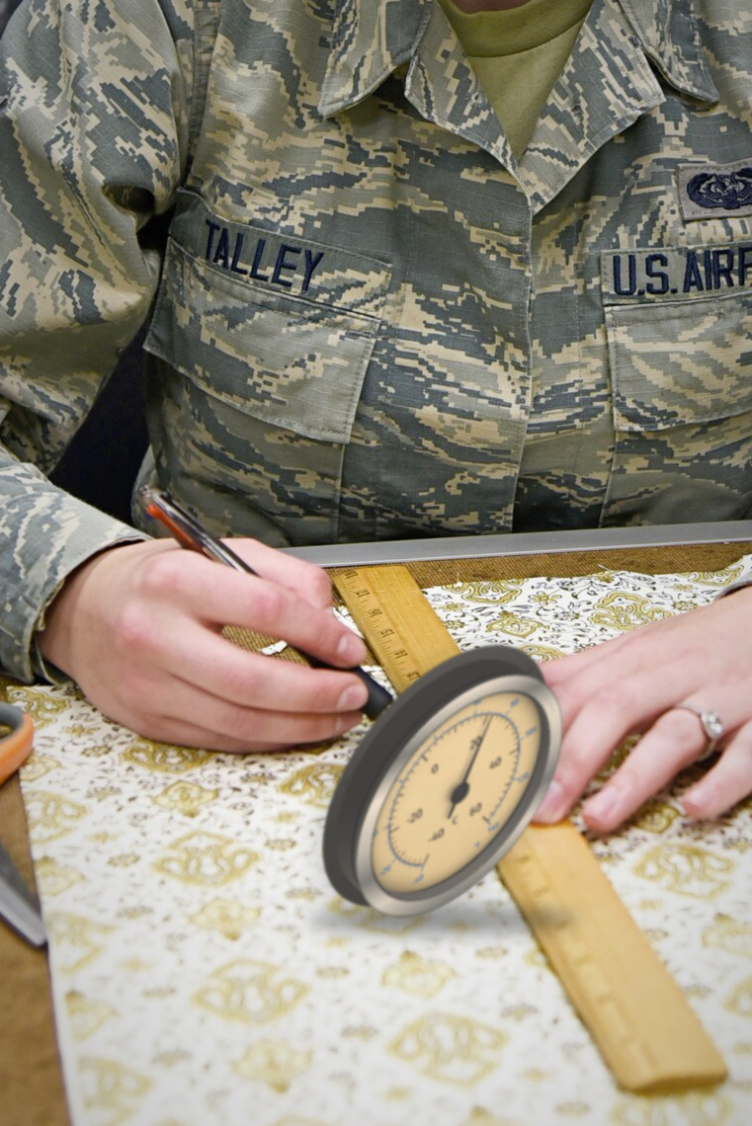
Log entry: 20 °C
